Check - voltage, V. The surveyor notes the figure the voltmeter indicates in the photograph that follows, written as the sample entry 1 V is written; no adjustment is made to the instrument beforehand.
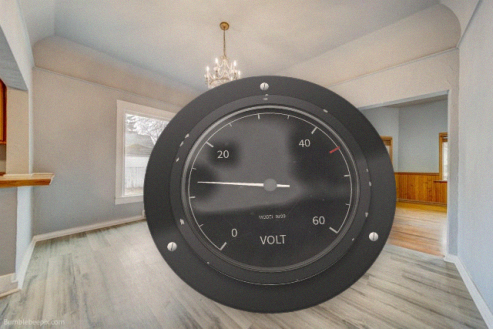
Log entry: 12.5 V
